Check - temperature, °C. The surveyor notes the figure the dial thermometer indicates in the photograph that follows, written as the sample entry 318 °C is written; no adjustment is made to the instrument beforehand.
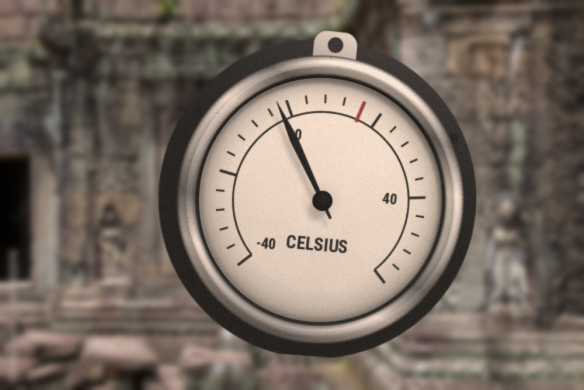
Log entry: -2 °C
